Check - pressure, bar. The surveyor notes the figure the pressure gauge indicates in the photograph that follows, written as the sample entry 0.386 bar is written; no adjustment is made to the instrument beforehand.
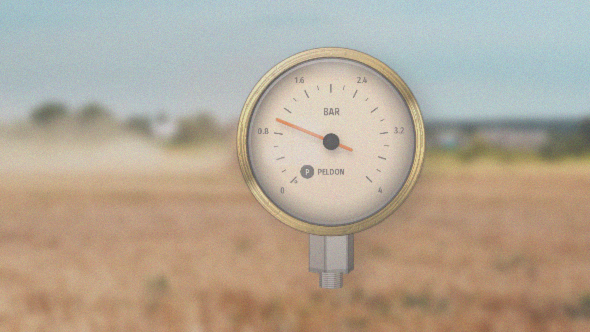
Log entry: 1 bar
